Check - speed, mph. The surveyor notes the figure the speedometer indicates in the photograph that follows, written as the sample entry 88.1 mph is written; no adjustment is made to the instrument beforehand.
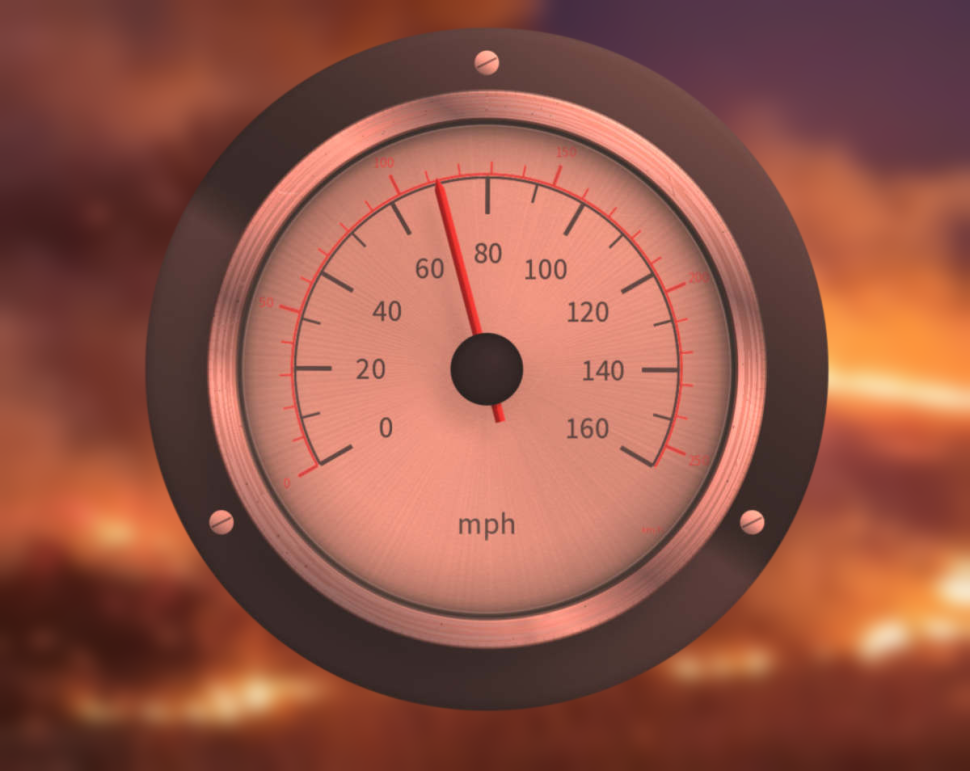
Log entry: 70 mph
